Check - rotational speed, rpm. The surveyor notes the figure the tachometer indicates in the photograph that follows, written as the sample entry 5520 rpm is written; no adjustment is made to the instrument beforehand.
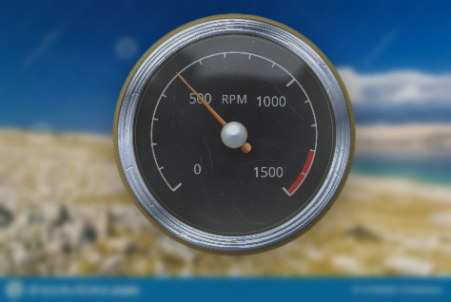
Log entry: 500 rpm
